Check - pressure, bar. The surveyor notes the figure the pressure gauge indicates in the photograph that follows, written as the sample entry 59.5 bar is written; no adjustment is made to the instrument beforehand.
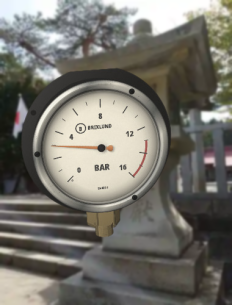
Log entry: 3 bar
